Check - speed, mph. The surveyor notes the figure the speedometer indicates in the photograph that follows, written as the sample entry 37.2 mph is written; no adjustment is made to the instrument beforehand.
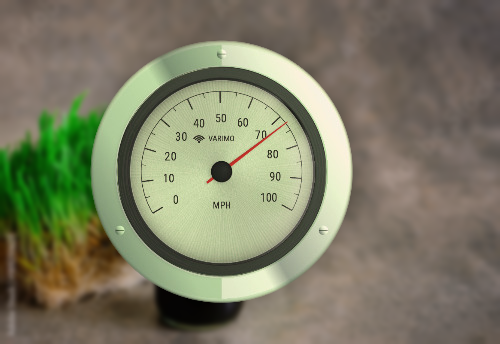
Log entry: 72.5 mph
